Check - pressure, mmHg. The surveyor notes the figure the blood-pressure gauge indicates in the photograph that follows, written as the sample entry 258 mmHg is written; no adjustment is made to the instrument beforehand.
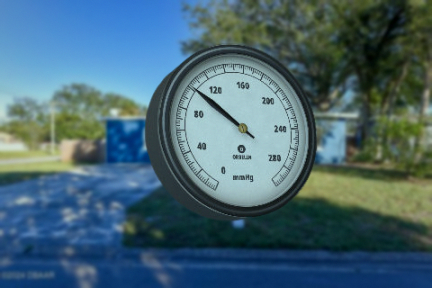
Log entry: 100 mmHg
